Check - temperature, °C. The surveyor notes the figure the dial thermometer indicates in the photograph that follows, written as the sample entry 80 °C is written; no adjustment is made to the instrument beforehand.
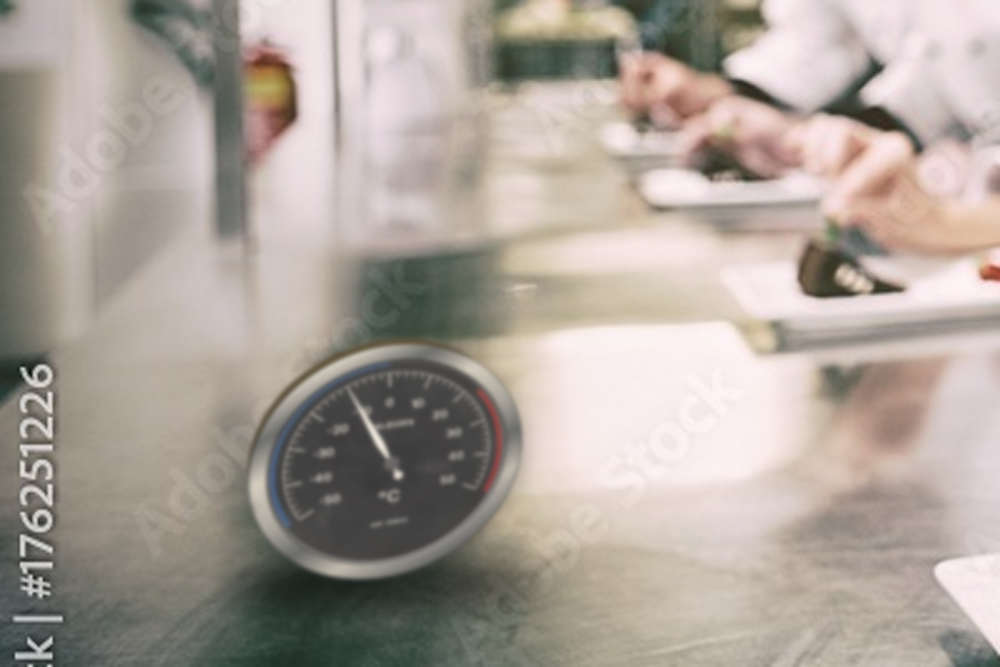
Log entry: -10 °C
